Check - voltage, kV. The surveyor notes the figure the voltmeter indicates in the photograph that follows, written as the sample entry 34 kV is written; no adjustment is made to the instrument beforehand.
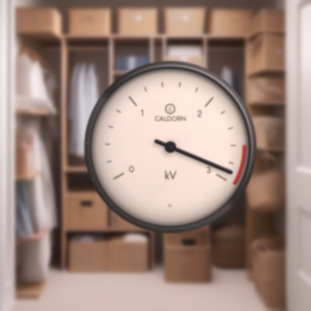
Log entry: 2.9 kV
